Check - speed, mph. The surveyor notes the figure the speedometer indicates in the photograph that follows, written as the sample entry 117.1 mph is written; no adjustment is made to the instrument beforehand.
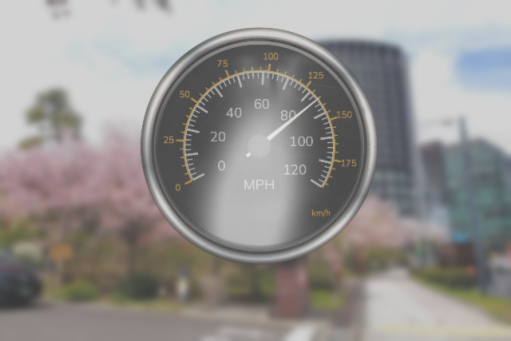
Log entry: 84 mph
